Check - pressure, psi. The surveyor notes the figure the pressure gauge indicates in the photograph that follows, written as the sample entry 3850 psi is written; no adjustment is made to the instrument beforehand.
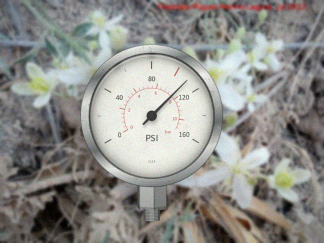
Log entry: 110 psi
